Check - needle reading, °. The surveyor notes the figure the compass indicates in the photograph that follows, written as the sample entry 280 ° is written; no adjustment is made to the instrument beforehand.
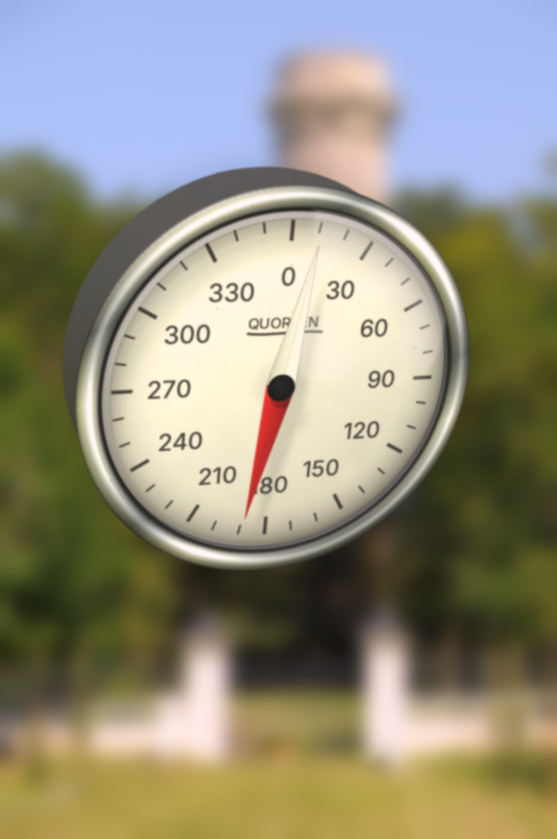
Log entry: 190 °
